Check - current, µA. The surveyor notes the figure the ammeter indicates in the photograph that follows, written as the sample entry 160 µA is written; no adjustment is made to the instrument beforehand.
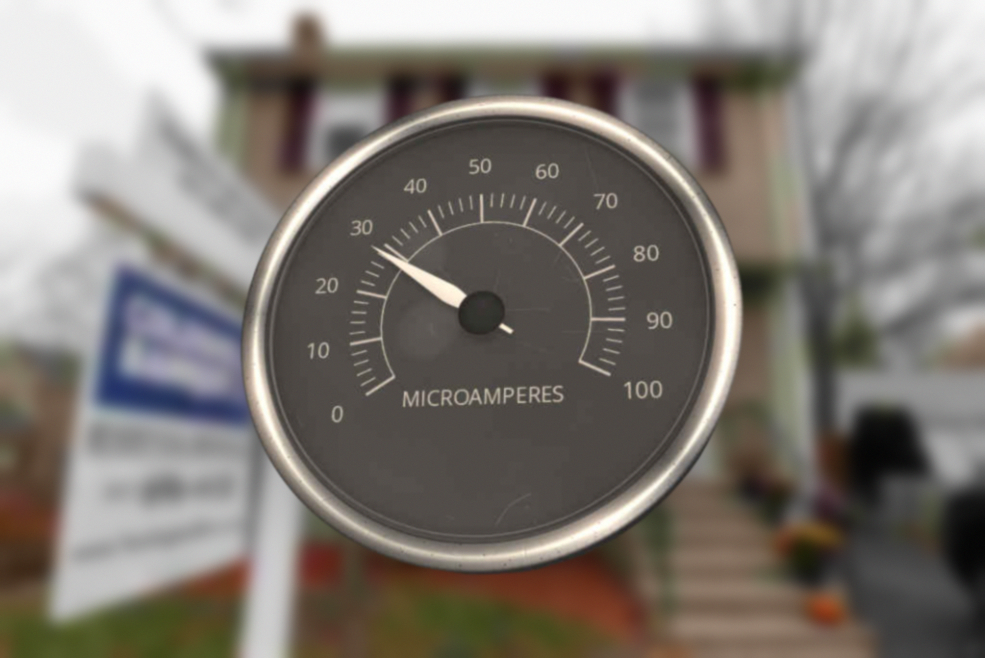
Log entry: 28 µA
